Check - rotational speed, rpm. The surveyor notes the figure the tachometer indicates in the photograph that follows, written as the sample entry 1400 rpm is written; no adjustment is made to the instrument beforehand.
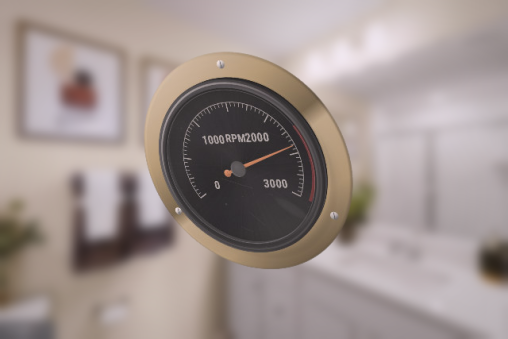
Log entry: 2400 rpm
